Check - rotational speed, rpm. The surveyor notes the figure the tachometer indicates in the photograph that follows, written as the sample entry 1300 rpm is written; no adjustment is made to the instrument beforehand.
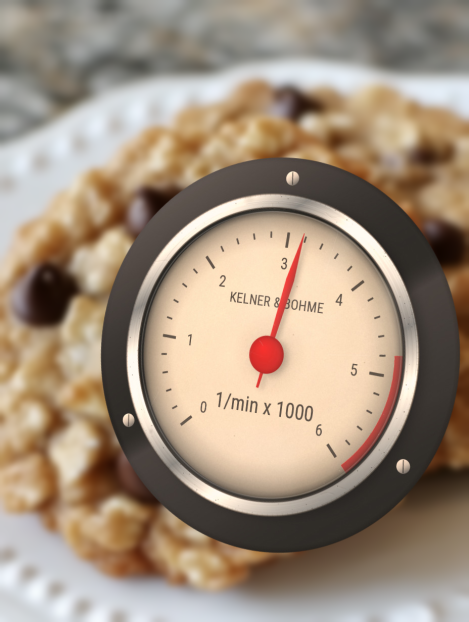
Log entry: 3200 rpm
